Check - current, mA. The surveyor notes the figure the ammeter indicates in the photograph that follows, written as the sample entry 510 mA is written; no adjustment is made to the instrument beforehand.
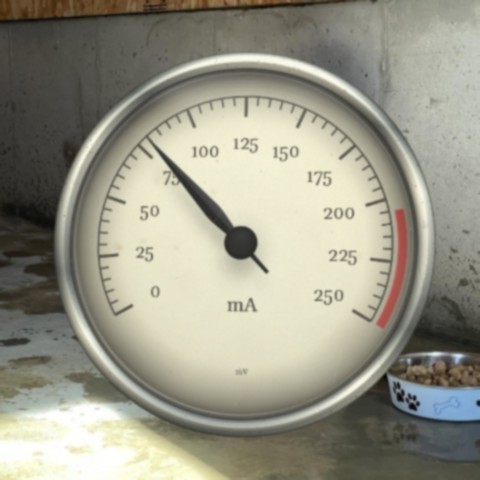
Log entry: 80 mA
